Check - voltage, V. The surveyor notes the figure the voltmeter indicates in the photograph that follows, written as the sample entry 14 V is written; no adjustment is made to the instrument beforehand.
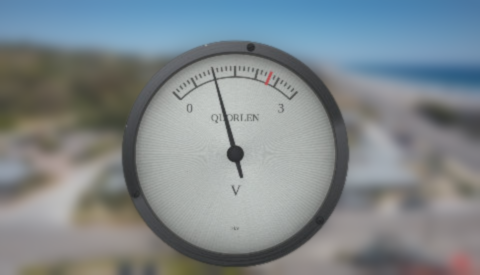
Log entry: 1 V
